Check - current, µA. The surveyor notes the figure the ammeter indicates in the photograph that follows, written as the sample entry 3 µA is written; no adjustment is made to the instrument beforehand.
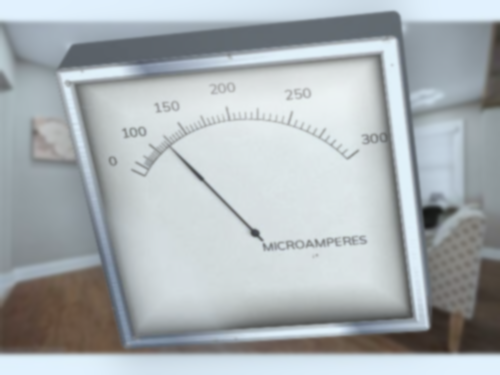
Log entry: 125 µA
